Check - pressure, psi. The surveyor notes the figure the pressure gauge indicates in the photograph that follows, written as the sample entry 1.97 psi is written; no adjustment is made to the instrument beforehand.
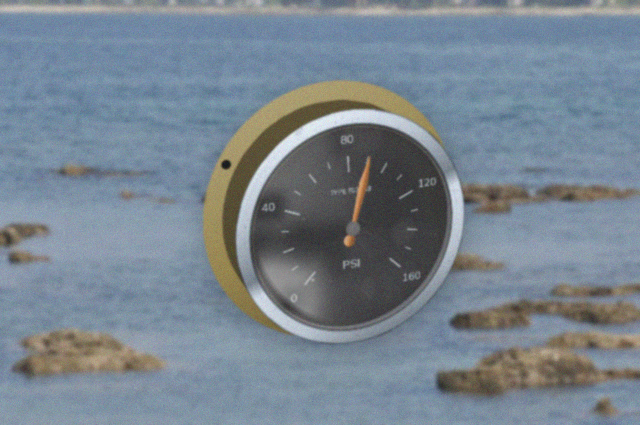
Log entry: 90 psi
